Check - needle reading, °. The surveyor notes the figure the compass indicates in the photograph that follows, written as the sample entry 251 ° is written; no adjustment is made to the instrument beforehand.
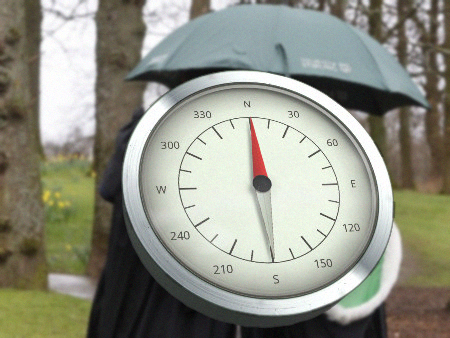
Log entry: 0 °
